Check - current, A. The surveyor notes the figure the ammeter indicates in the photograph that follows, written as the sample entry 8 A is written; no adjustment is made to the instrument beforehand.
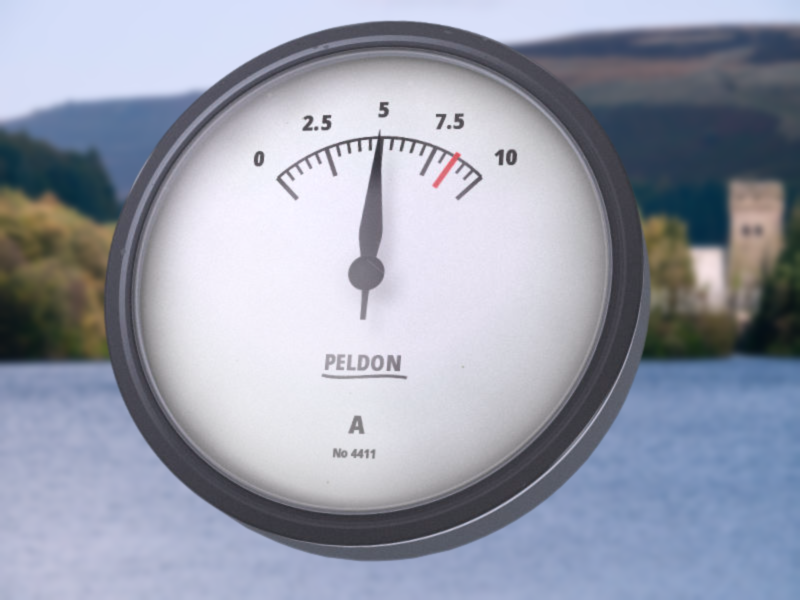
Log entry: 5 A
